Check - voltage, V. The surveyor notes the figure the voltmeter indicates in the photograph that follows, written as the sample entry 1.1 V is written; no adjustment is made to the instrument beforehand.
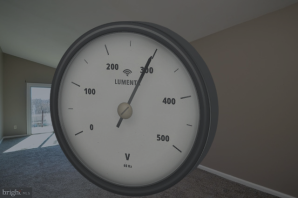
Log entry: 300 V
